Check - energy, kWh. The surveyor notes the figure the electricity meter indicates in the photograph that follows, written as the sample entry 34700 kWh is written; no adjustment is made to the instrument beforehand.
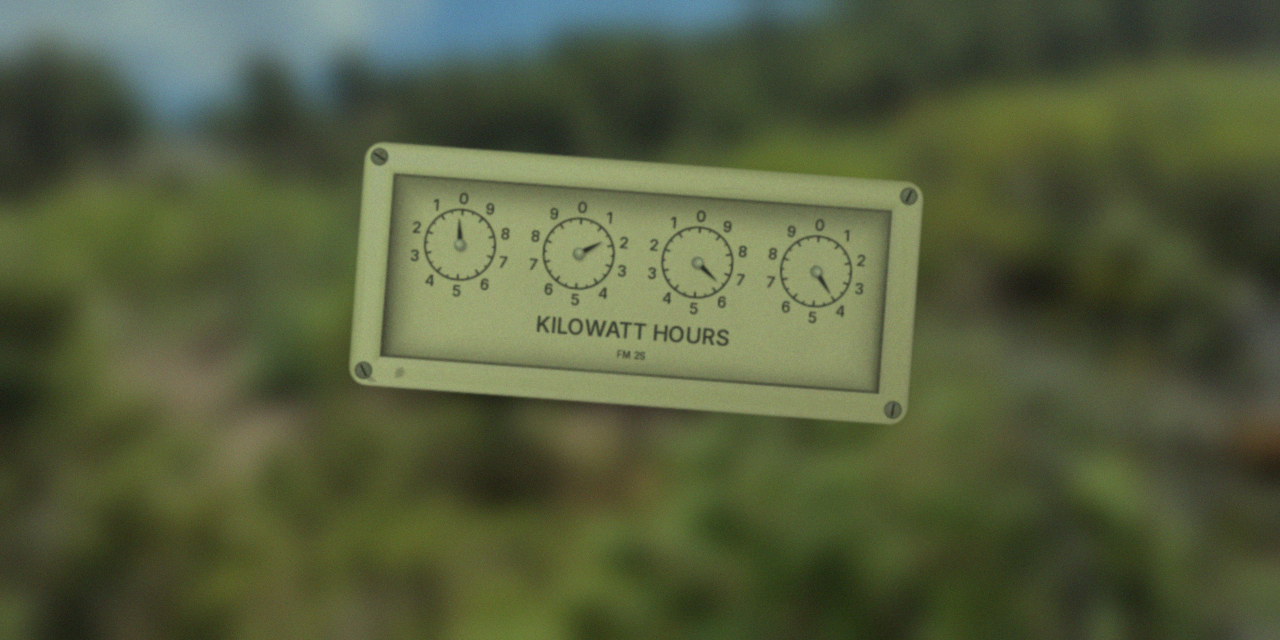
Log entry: 164 kWh
